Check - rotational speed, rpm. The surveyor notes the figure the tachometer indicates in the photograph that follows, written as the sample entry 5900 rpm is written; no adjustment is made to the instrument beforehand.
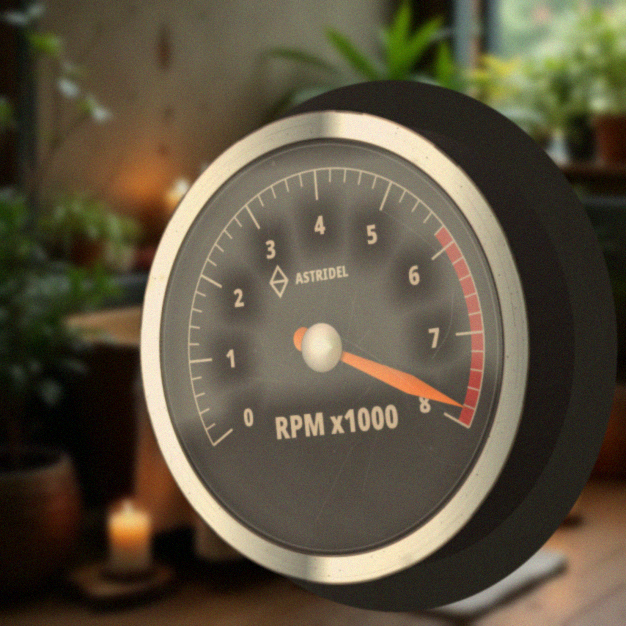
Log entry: 7800 rpm
